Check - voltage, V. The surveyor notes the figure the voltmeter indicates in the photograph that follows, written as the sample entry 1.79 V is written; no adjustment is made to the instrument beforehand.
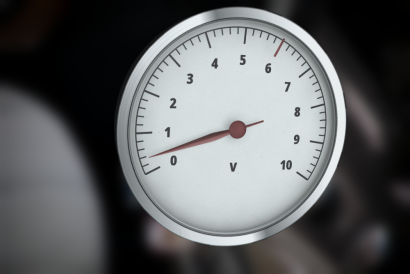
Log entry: 0.4 V
